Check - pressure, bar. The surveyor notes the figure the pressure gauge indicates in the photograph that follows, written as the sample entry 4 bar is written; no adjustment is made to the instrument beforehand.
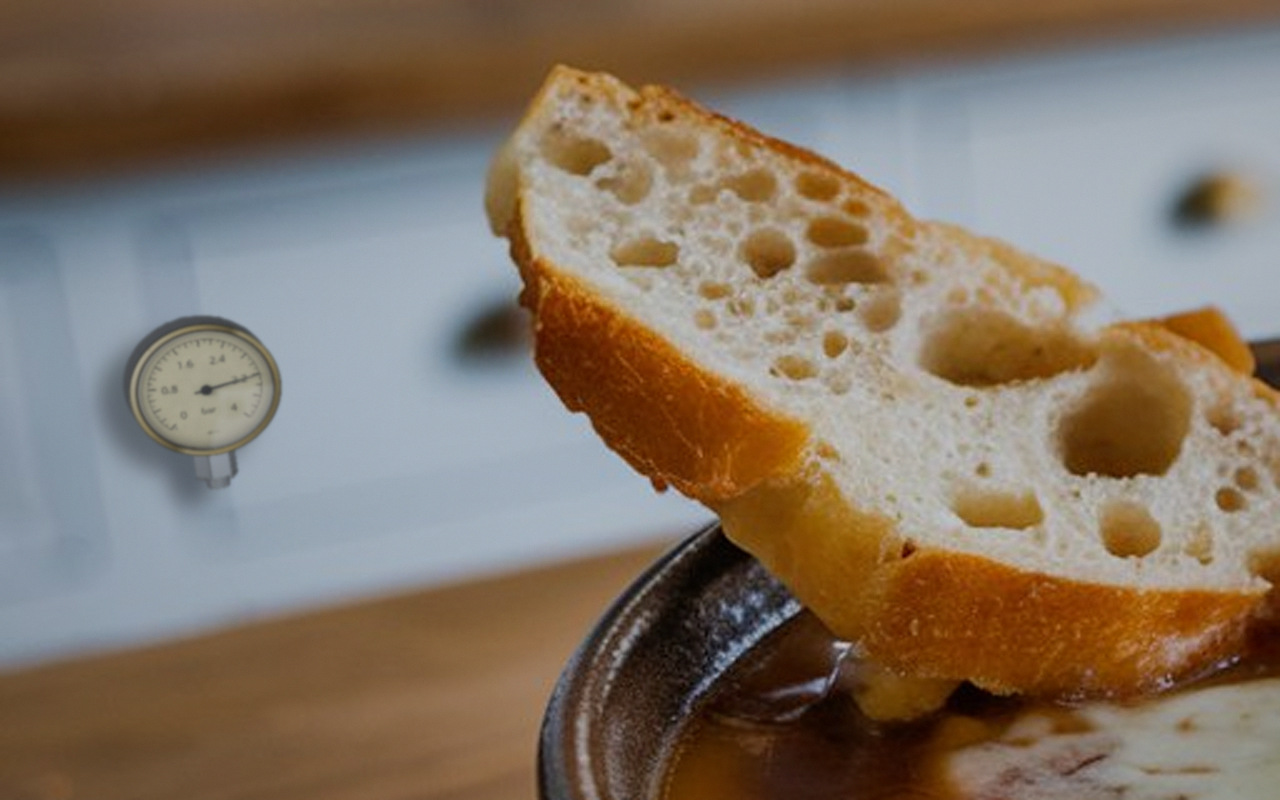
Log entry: 3.2 bar
